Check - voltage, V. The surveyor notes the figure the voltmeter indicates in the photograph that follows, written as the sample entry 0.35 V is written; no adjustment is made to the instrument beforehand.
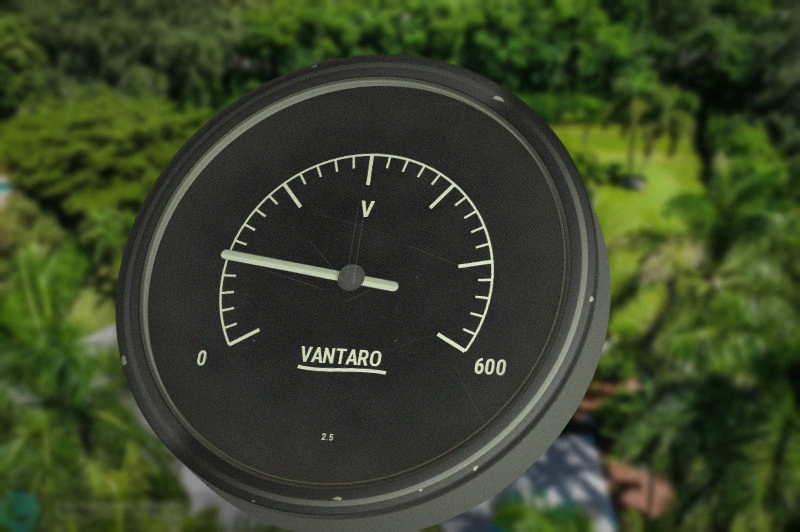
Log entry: 100 V
